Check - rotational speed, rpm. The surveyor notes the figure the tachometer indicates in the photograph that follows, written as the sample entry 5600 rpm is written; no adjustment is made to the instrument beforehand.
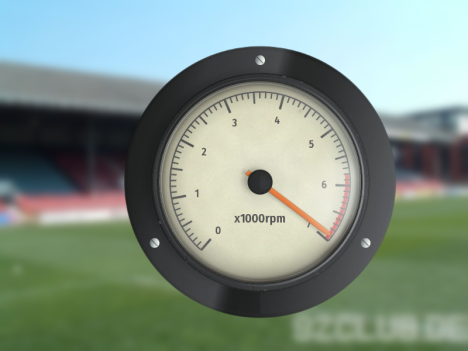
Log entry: 6900 rpm
